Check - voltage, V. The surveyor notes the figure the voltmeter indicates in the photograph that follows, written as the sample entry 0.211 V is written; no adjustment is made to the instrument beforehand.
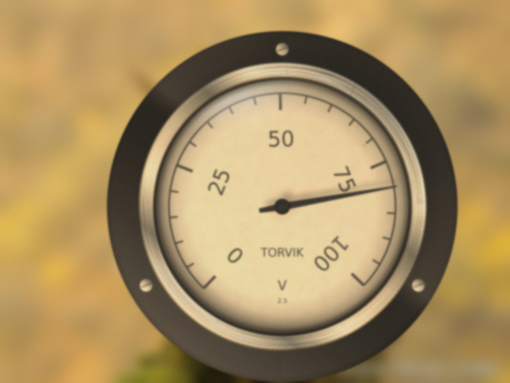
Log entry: 80 V
